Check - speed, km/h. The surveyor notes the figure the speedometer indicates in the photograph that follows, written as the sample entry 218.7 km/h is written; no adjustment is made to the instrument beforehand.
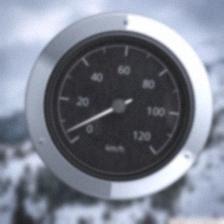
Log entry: 5 km/h
